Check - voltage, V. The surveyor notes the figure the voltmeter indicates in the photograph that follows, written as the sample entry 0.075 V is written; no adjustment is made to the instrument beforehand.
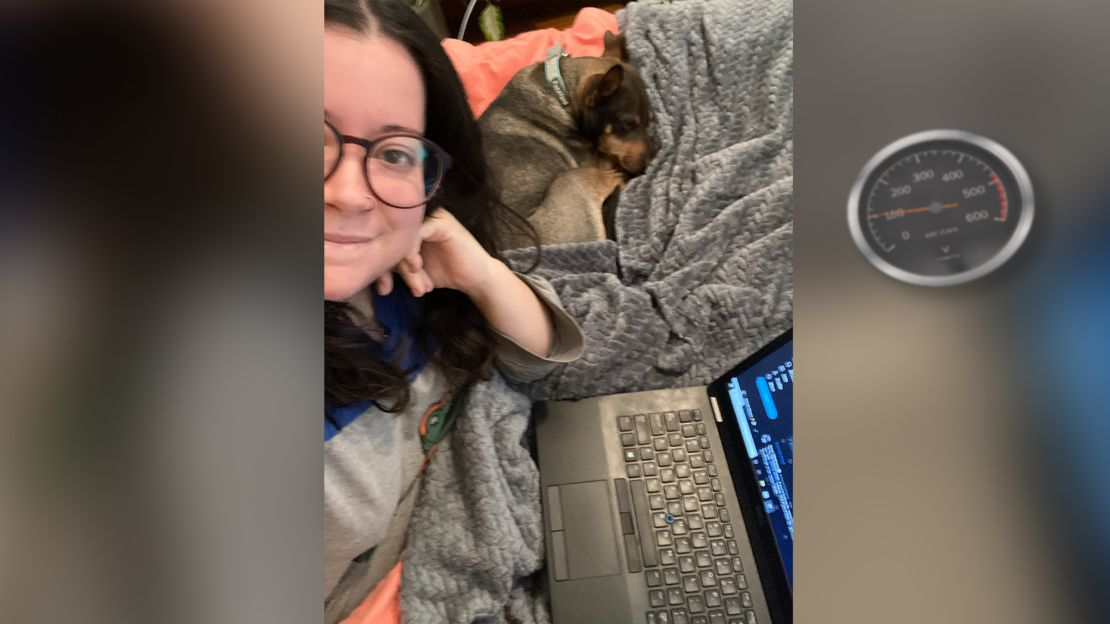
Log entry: 100 V
